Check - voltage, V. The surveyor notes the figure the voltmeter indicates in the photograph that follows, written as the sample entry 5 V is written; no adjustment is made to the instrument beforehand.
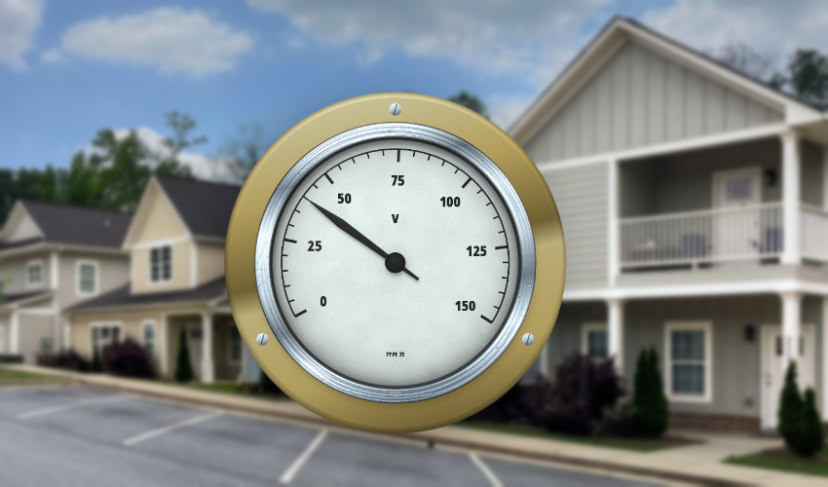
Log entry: 40 V
